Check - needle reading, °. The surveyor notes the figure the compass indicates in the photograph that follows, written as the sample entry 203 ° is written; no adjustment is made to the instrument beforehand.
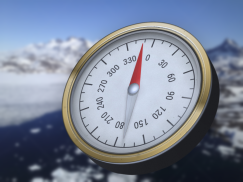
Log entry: 350 °
